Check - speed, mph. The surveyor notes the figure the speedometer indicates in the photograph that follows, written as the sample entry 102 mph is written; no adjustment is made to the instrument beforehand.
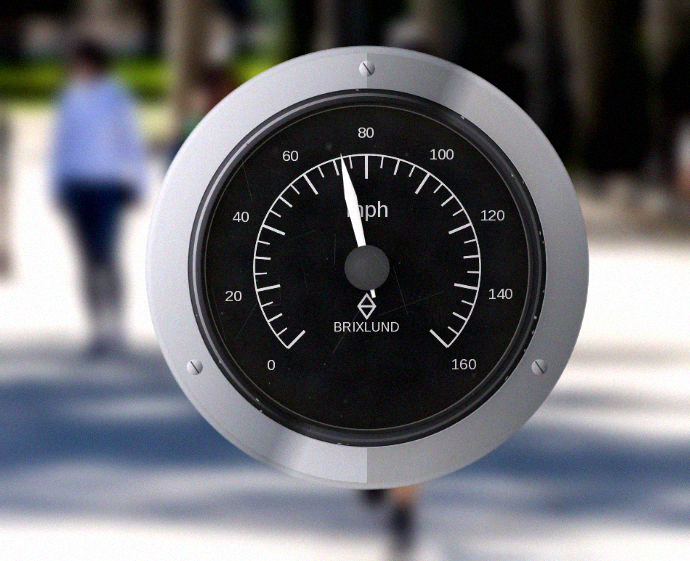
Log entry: 72.5 mph
